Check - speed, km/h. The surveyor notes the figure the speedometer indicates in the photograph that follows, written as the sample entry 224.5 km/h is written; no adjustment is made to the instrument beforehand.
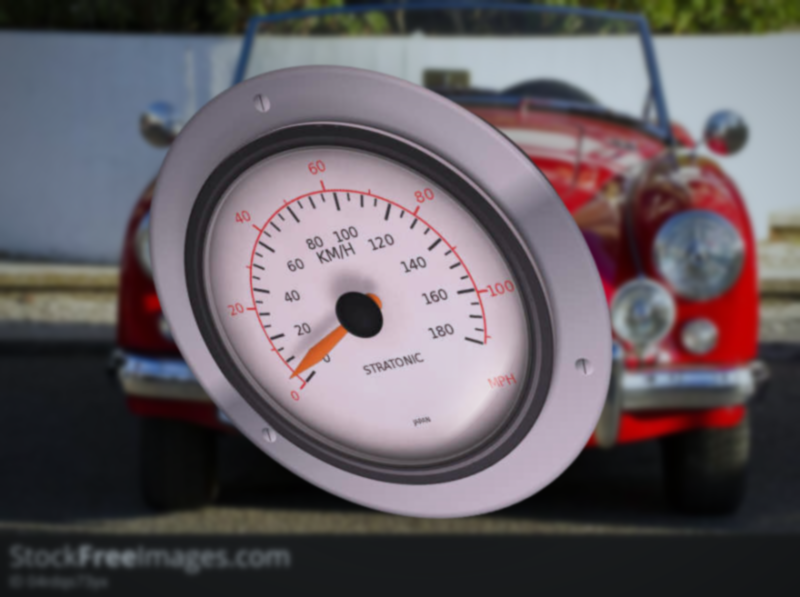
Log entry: 5 km/h
